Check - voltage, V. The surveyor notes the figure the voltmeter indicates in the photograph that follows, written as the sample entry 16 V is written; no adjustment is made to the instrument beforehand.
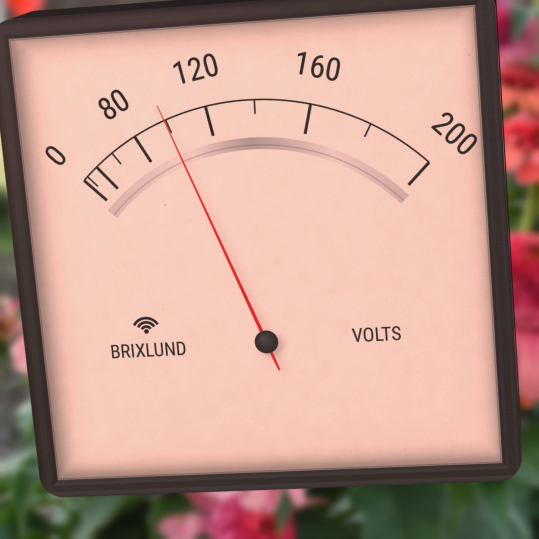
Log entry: 100 V
